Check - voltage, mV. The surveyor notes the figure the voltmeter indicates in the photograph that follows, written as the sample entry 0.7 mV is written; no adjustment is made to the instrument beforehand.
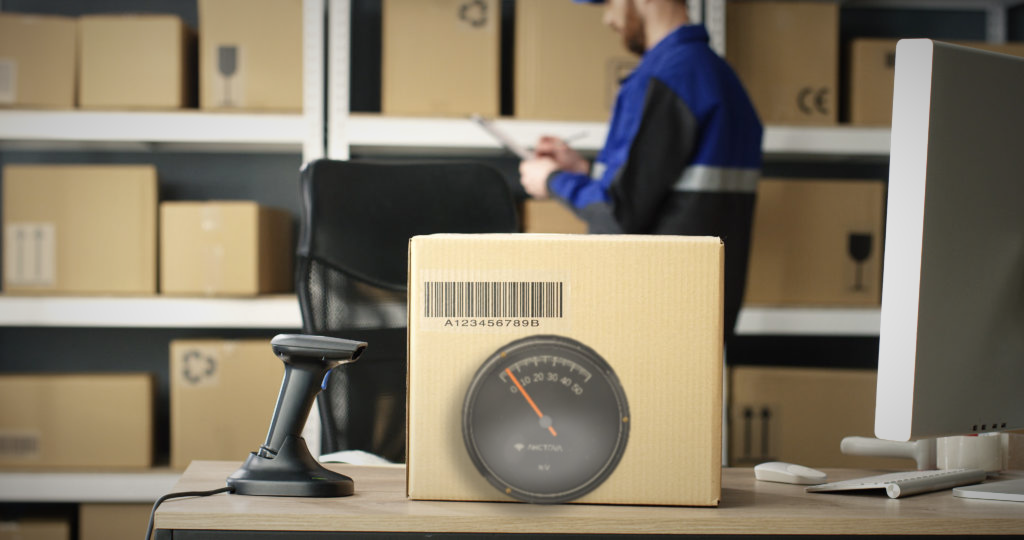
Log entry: 5 mV
